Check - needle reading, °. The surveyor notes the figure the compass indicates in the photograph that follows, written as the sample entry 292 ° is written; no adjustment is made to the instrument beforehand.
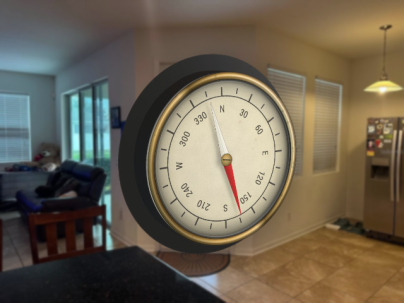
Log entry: 165 °
